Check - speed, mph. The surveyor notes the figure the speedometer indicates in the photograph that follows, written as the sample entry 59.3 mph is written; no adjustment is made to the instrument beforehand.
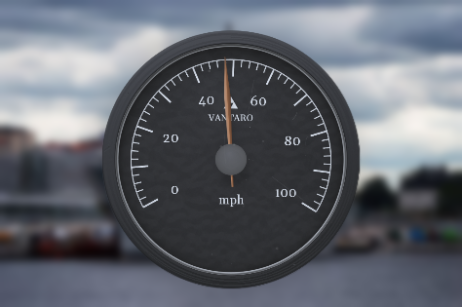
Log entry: 48 mph
